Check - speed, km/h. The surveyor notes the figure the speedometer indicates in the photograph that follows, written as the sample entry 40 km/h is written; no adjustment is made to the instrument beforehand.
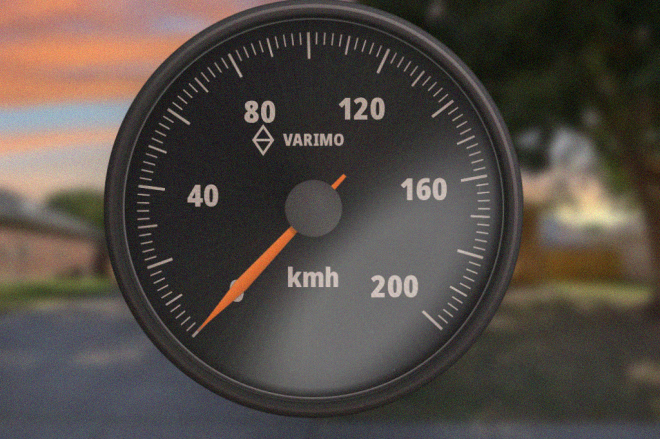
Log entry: 0 km/h
